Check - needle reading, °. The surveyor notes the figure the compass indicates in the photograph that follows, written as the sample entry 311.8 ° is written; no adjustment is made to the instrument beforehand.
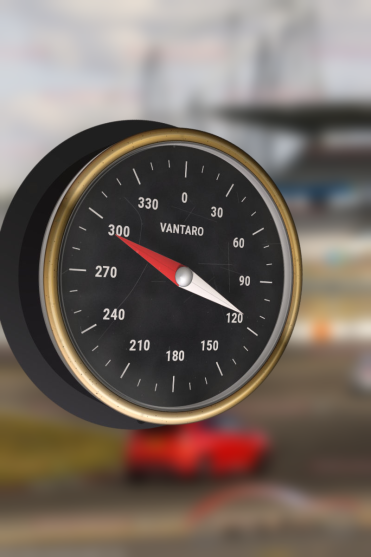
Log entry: 295 °
